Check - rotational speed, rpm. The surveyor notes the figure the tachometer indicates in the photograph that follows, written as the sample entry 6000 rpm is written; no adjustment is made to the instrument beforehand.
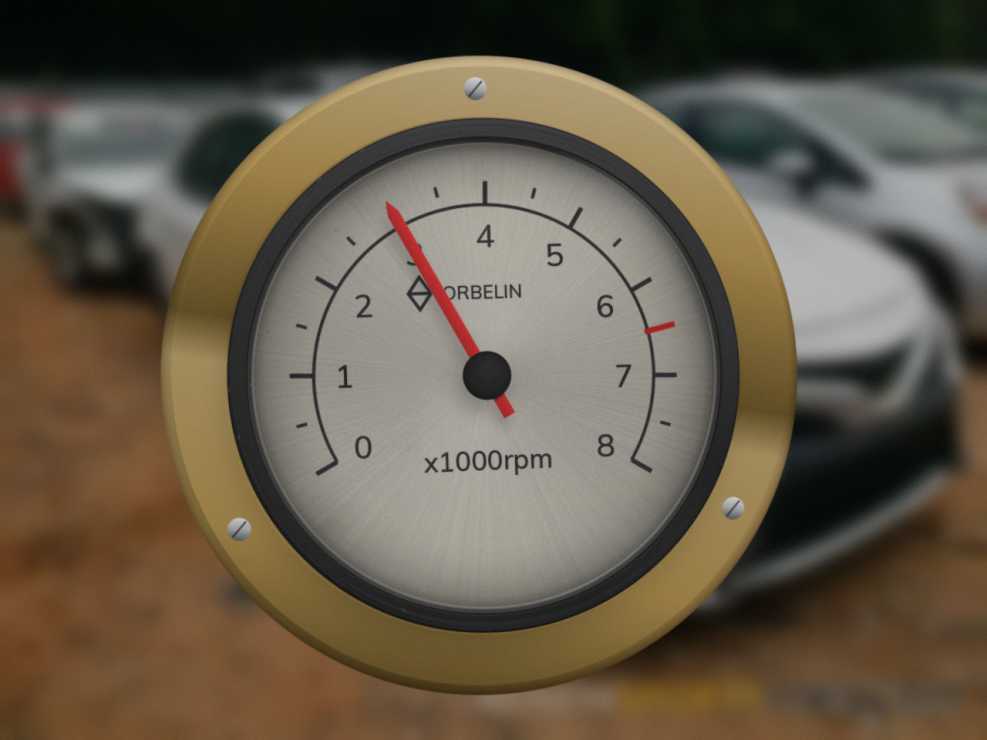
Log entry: 3000 rpm
